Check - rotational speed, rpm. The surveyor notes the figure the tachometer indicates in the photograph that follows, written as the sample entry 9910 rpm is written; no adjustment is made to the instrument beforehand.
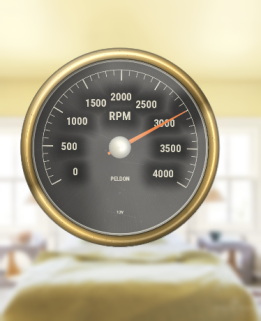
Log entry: 3000 rpm
